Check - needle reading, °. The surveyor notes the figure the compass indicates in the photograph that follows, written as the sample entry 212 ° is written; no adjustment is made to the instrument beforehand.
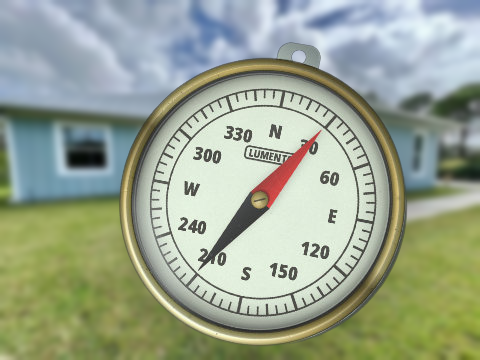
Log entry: 30 °
